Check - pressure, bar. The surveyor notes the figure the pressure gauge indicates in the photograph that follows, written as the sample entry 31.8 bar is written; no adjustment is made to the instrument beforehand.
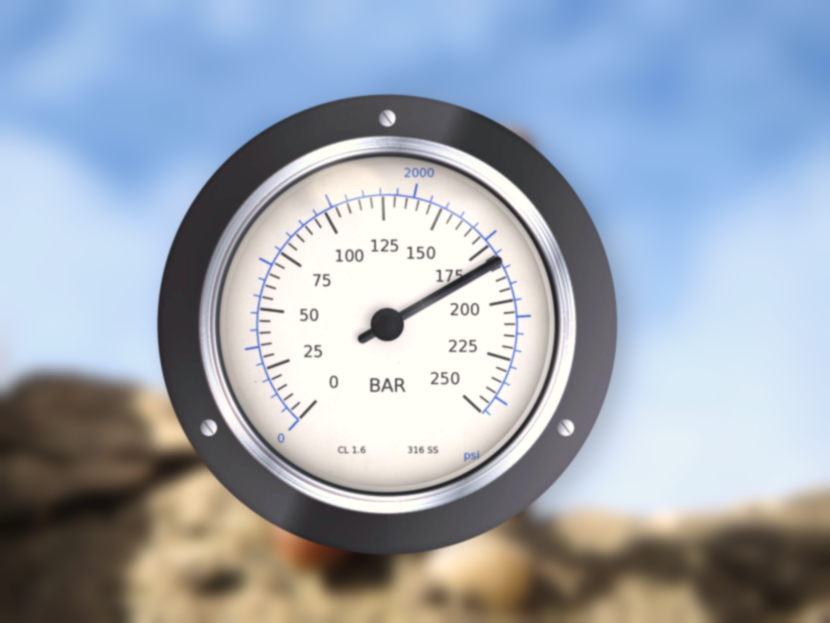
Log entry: 182.5 bar
